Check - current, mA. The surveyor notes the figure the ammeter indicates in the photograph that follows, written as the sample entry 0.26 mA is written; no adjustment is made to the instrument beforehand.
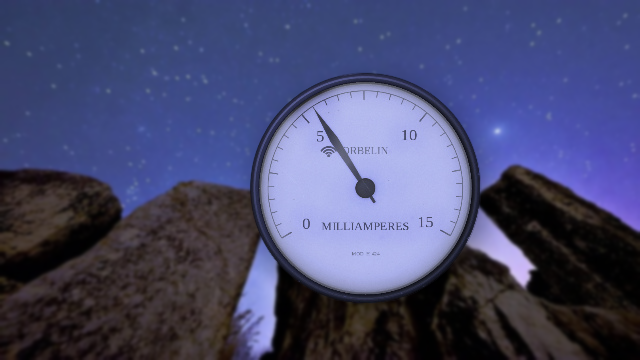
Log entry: 5.5 mA
